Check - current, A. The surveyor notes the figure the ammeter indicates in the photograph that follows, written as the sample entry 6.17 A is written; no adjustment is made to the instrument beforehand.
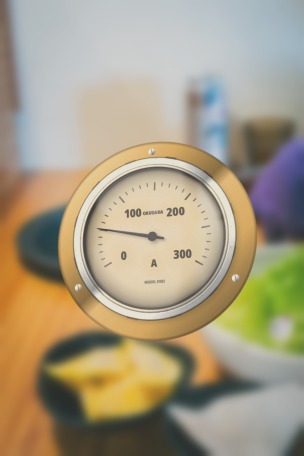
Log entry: 50 A
